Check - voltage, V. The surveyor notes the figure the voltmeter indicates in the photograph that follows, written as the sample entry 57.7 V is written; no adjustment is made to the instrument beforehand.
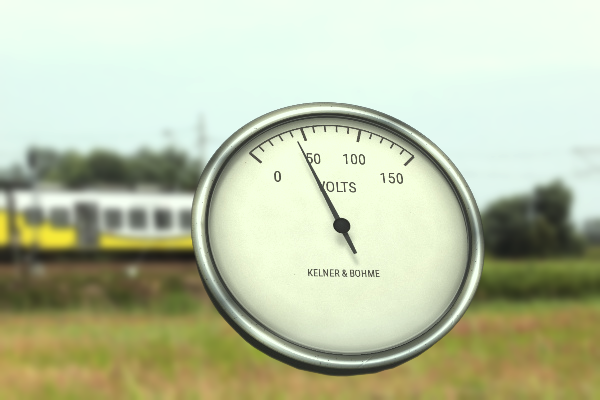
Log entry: 40 V
